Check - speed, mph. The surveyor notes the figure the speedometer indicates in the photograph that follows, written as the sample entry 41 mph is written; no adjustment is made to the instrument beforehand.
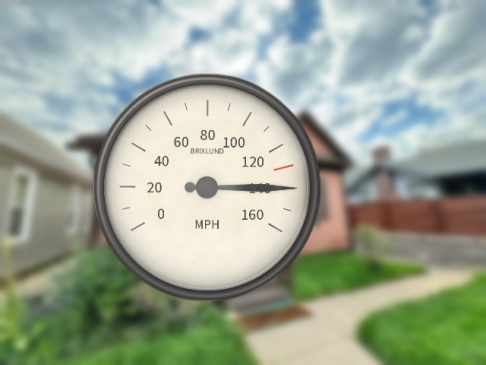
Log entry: 140 mph
